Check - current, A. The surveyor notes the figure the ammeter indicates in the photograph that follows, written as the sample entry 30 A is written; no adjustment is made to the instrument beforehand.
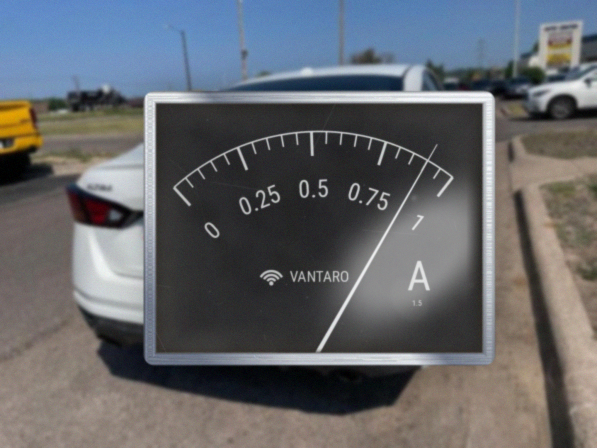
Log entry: 0.9 A
